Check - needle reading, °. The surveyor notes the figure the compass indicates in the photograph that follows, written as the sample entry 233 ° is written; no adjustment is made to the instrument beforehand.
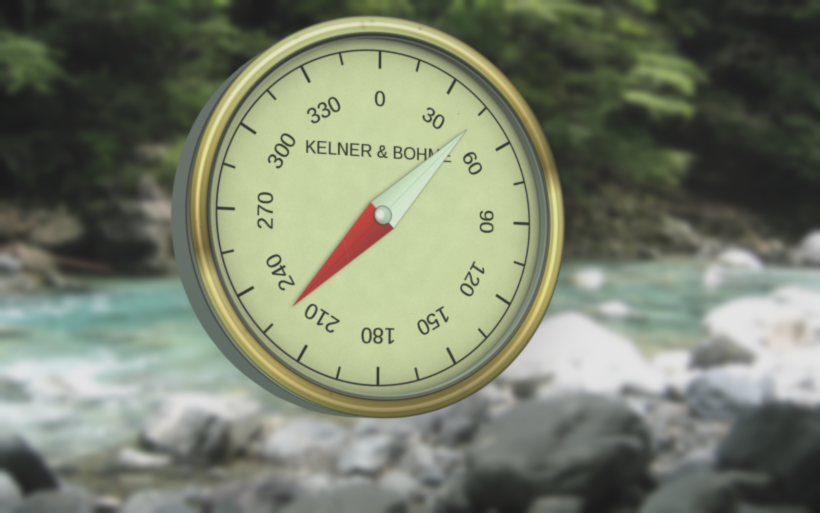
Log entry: 225 °
